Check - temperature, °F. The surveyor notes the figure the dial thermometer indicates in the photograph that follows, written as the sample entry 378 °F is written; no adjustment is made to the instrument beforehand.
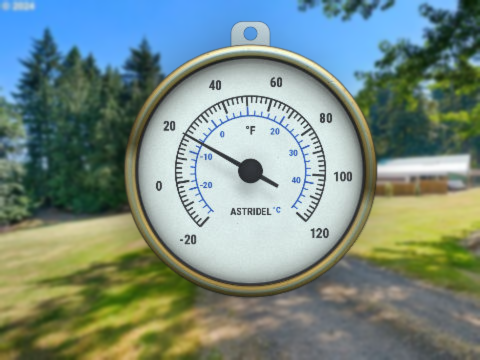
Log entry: 20 °F
